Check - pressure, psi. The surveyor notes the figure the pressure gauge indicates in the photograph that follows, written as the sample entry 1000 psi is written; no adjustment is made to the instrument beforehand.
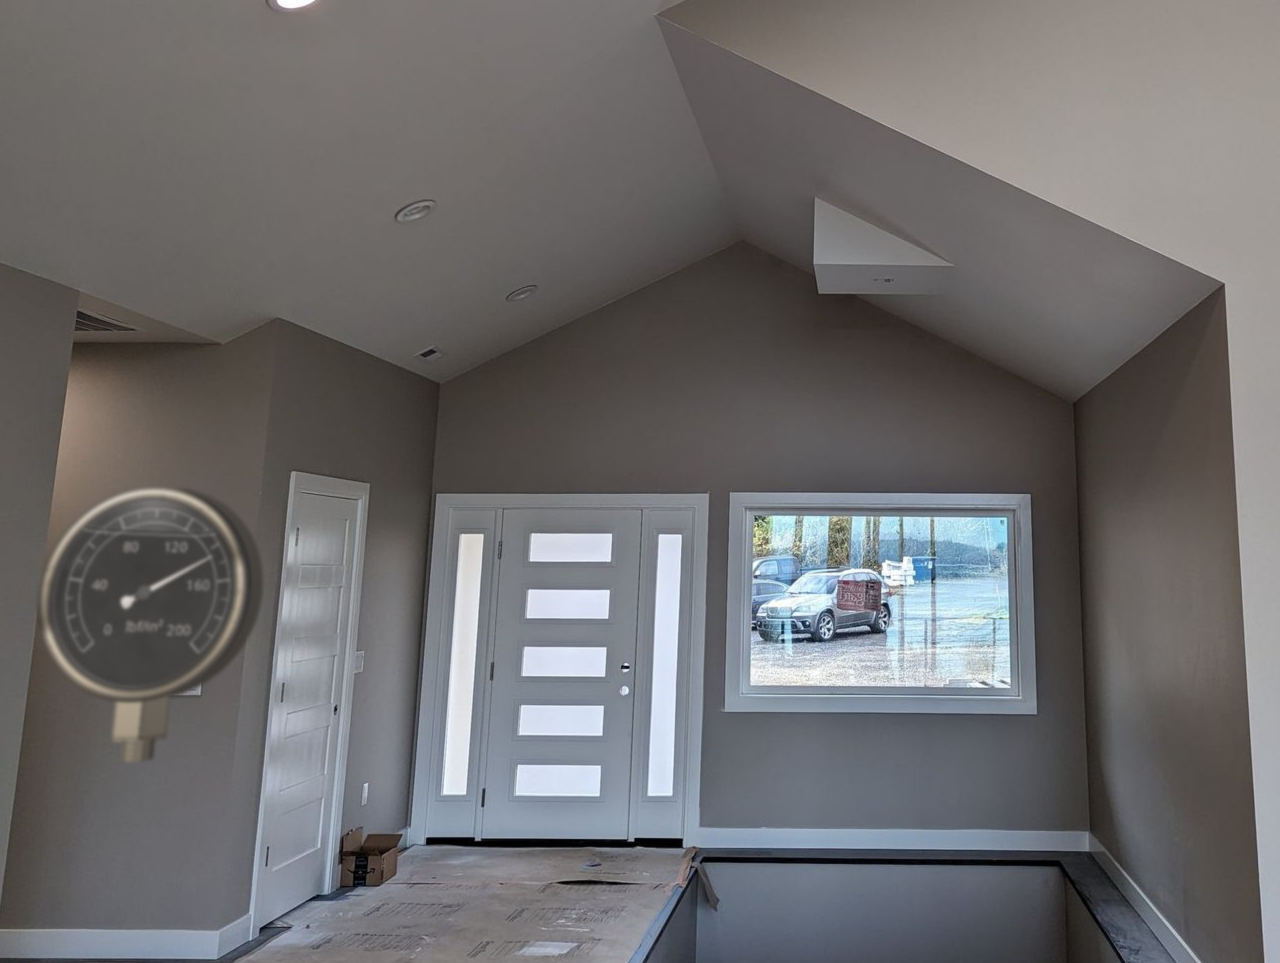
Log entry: 145 psi
